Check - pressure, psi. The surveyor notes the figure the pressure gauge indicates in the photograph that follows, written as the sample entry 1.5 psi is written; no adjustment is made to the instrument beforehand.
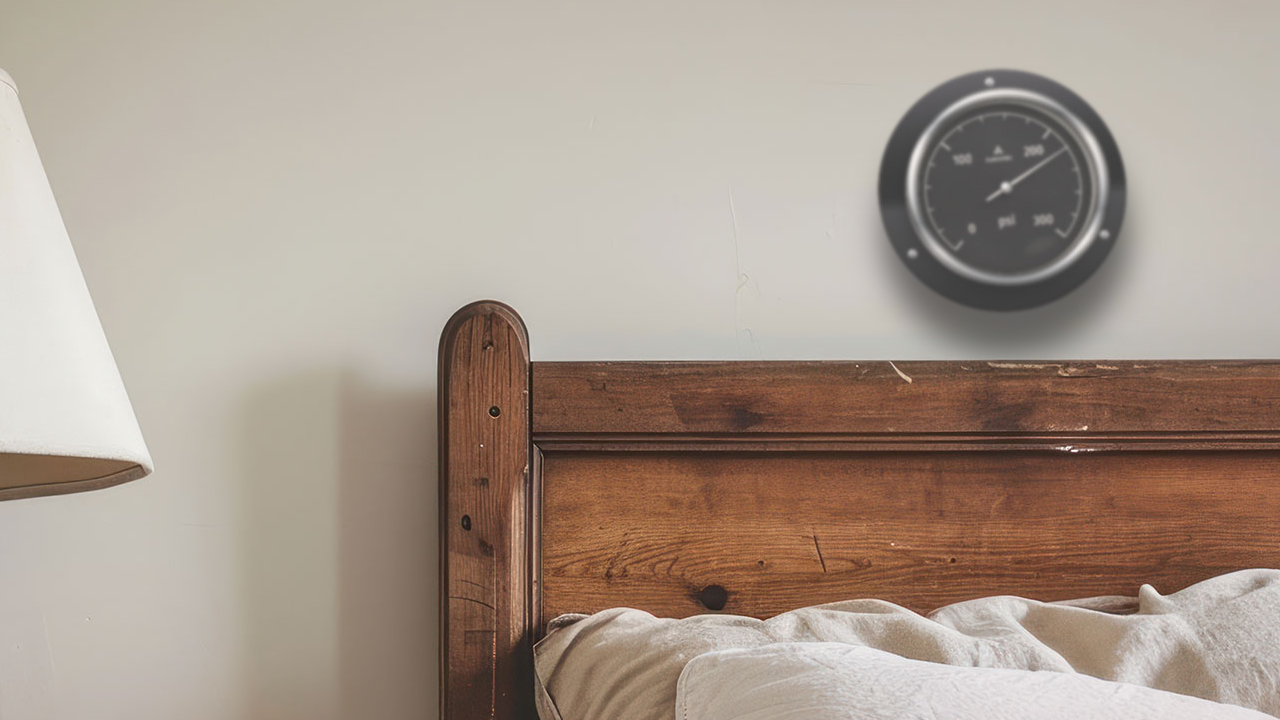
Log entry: 220 psi
